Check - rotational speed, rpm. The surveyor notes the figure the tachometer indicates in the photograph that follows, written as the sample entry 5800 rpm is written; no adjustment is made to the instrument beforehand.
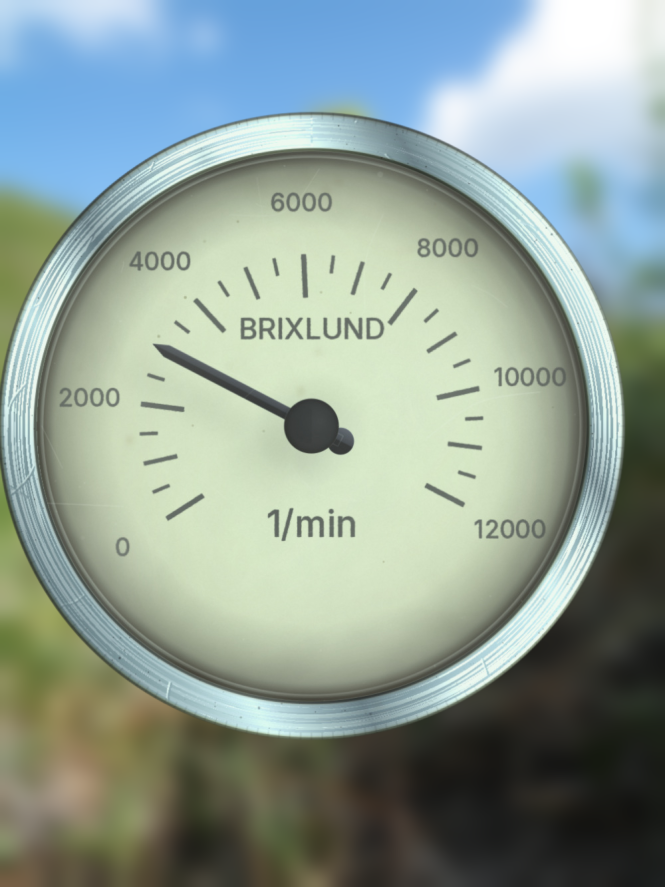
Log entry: 3000 rpm
